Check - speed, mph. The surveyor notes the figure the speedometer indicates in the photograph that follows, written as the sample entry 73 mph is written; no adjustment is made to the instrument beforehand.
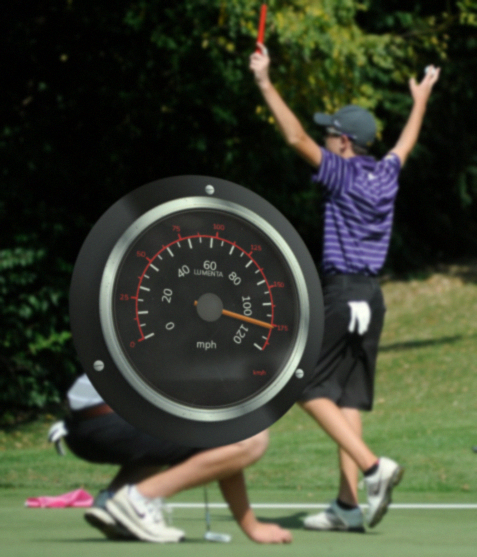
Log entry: 110 mph
